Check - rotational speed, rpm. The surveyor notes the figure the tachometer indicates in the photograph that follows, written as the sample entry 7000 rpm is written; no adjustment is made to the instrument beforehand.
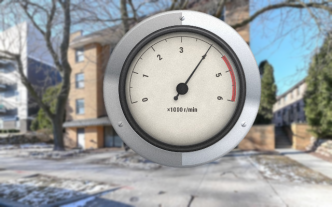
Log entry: 4000 rpm
